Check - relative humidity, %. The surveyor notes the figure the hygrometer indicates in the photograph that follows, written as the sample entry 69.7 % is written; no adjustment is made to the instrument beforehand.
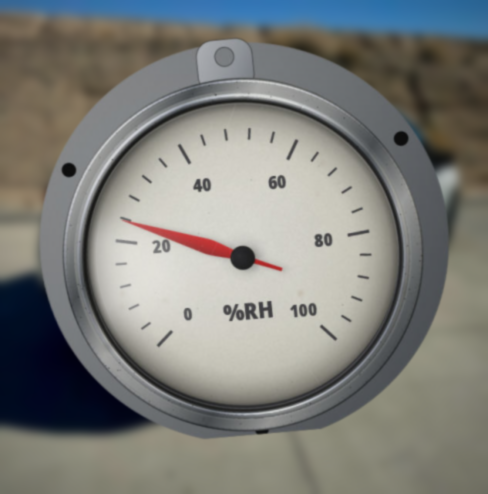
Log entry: 24 %
